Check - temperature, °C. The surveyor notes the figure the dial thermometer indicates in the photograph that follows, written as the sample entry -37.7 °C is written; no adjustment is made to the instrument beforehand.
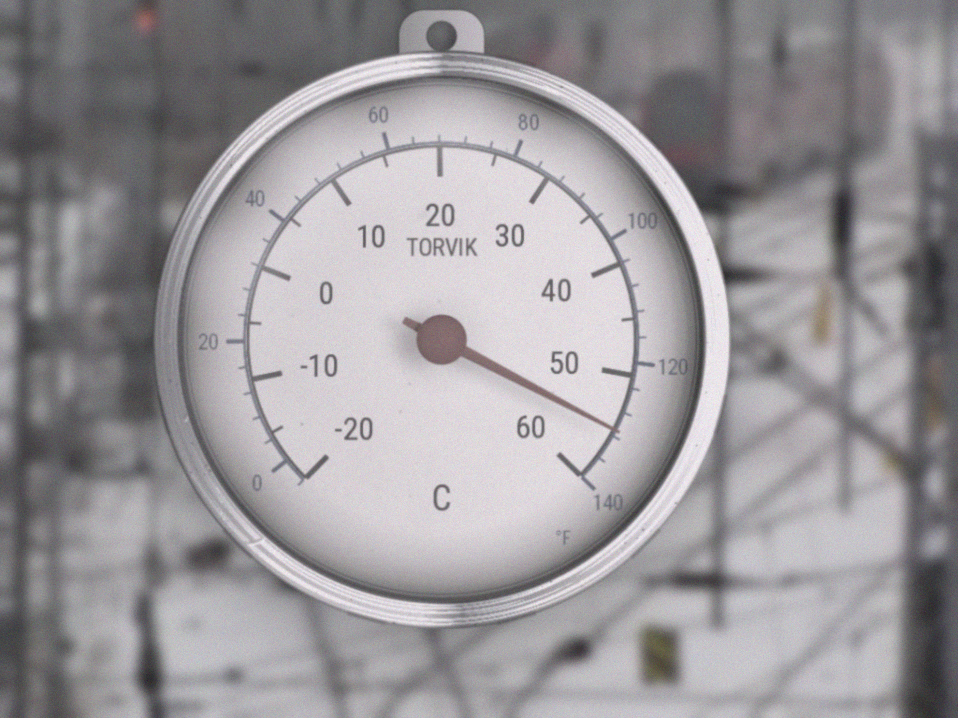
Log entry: 55 °C
